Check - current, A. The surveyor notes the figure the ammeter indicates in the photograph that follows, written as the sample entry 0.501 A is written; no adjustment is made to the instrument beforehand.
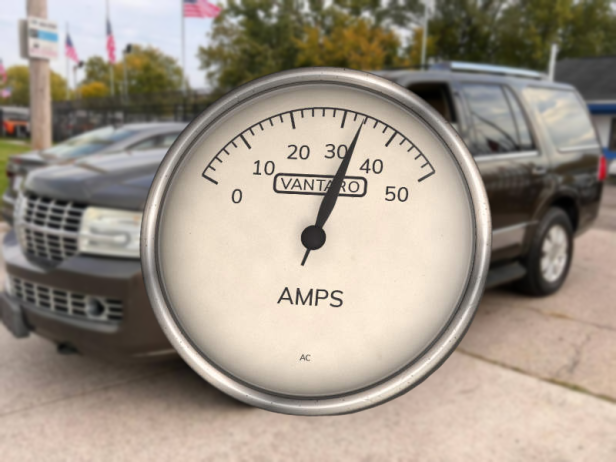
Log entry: 34 A
